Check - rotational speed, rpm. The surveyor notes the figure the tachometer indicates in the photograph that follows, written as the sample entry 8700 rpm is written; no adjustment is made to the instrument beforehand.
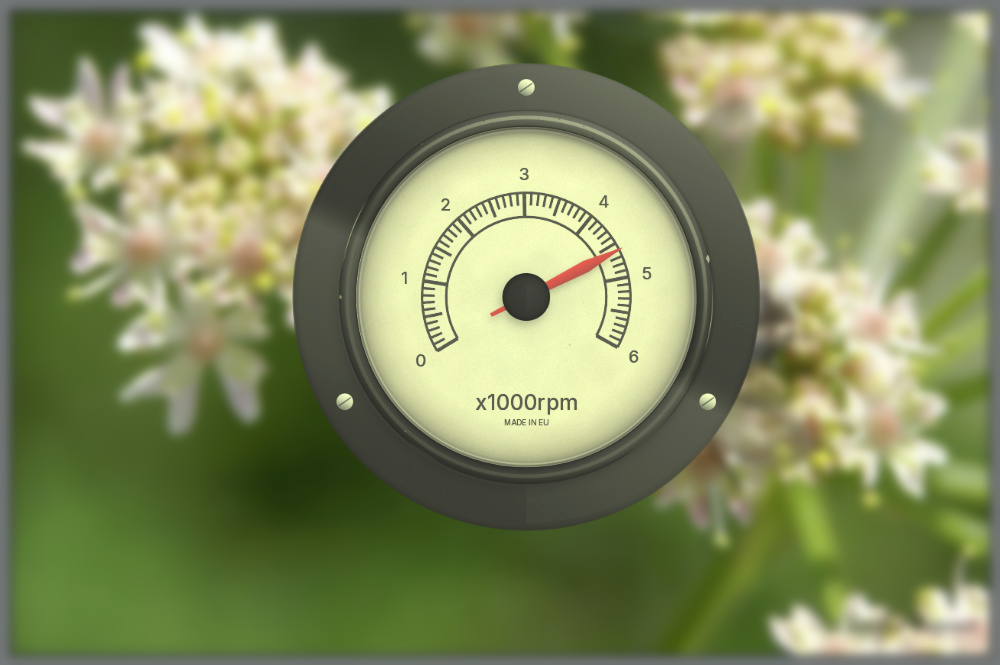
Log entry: 4600 rpm
